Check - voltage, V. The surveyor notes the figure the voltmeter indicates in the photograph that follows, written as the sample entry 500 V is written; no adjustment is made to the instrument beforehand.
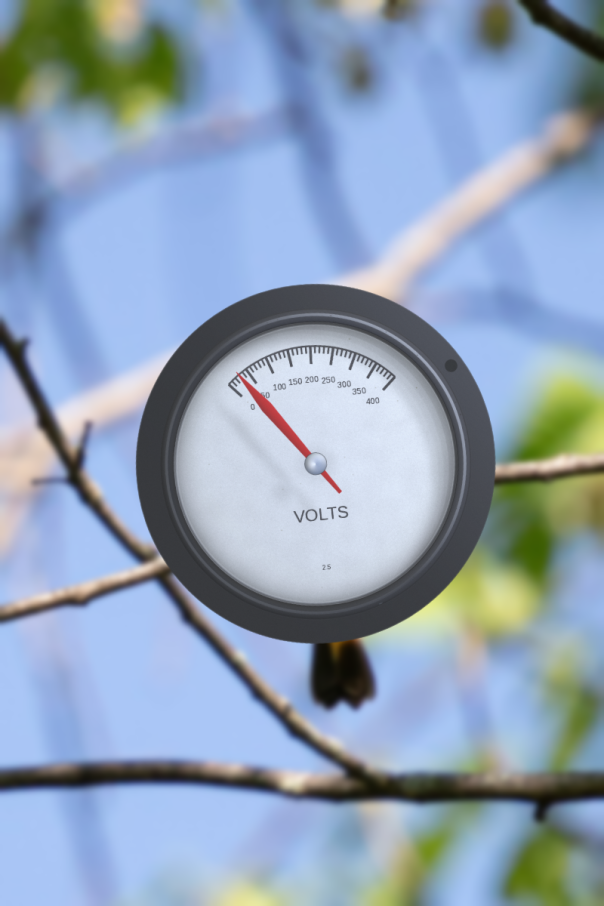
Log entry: 30 V
